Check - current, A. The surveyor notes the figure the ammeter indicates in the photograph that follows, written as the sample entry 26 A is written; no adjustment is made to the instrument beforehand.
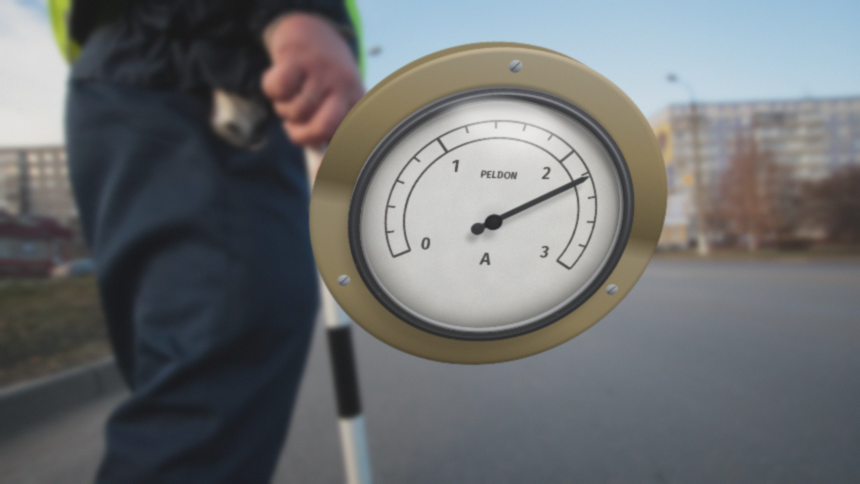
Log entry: 2.2 A
